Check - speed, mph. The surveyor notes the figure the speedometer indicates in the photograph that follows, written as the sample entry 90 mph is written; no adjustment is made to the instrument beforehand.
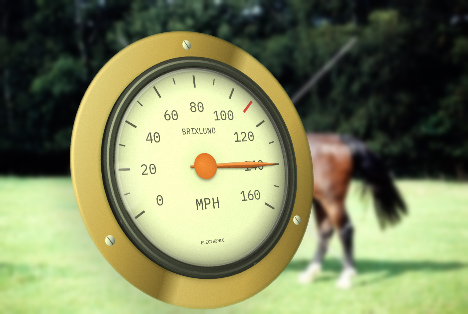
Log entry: 140 mph
